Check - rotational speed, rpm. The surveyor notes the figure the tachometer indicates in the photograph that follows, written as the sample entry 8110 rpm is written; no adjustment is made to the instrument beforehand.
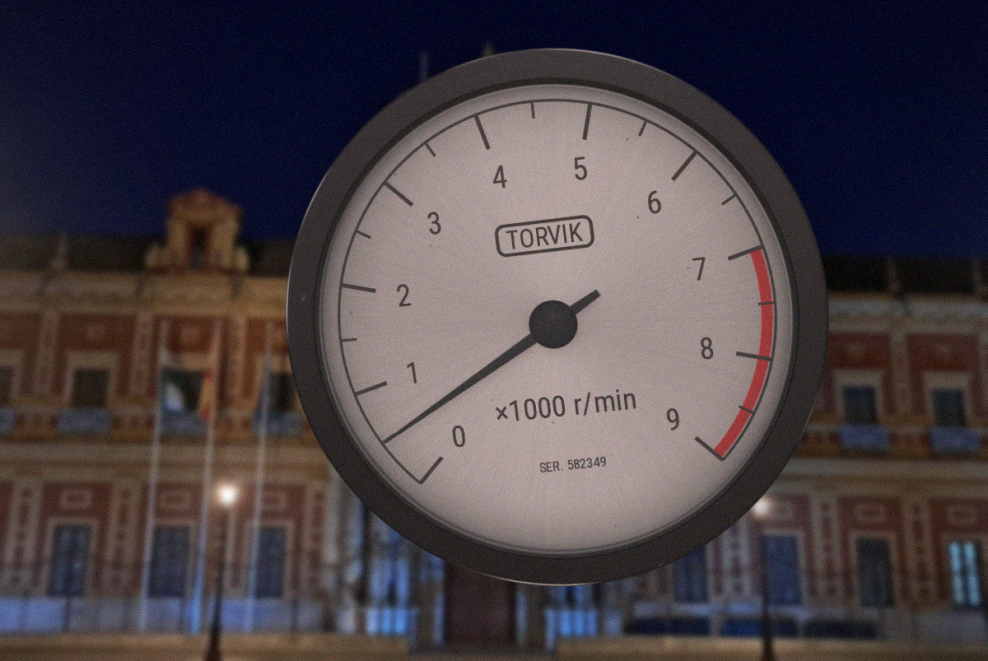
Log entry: 500 rpm
